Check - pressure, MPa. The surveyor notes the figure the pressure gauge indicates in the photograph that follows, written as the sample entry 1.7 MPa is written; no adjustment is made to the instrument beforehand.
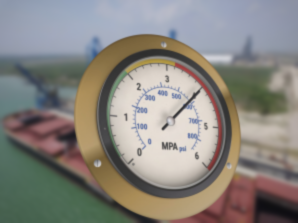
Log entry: 4 MPa
